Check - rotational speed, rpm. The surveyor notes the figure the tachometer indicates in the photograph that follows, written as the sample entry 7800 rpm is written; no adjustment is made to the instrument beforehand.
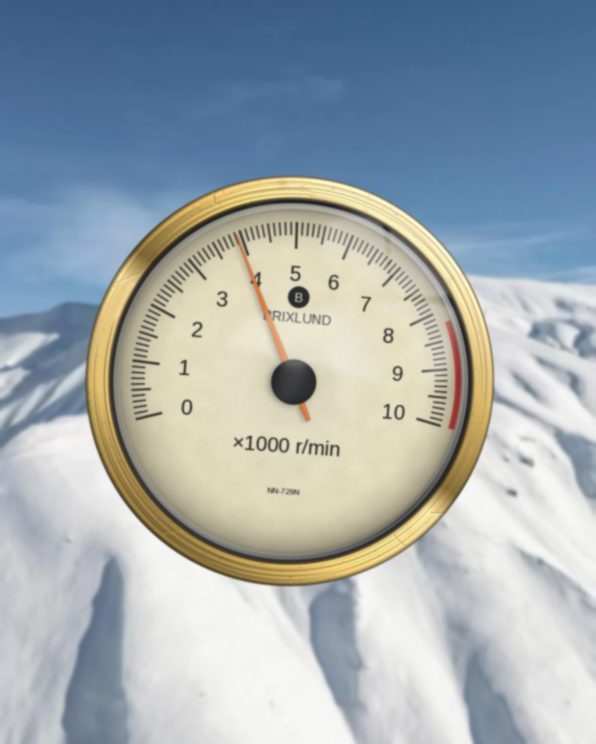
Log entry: 3900 rpm
